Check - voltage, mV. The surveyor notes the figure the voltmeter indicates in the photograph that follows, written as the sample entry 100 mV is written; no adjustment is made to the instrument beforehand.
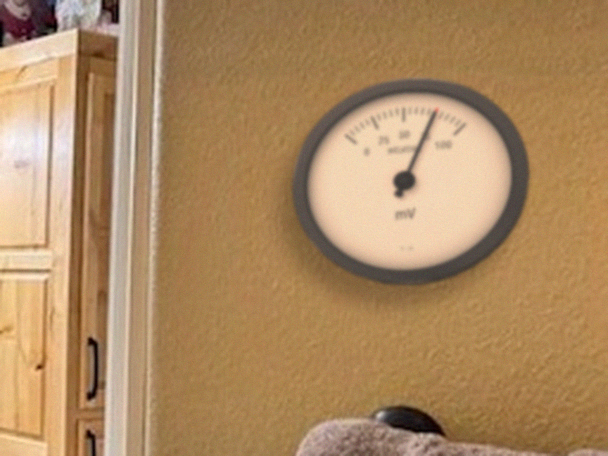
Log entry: 75 mV
